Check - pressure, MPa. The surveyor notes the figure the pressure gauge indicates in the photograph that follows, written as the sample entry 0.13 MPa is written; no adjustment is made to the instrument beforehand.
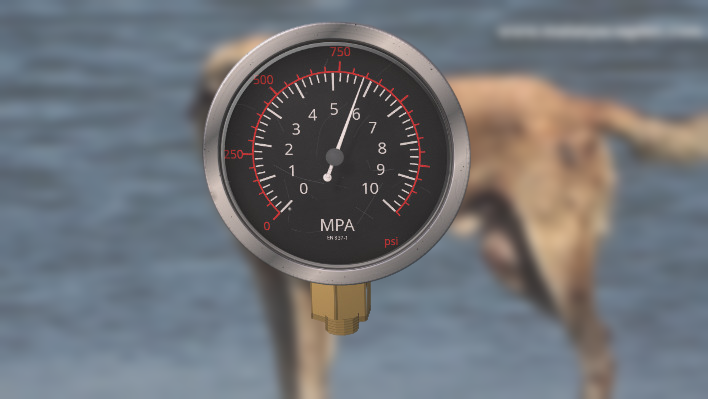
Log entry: 5.8 MPa
